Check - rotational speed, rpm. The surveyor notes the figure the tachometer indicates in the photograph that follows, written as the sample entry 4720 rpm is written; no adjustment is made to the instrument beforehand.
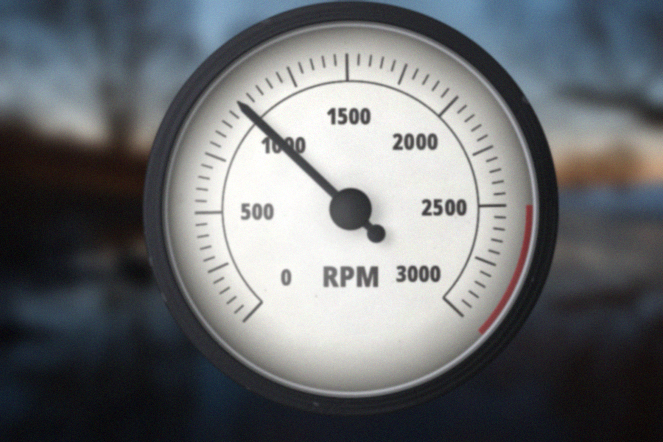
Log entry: 1000 rpm
